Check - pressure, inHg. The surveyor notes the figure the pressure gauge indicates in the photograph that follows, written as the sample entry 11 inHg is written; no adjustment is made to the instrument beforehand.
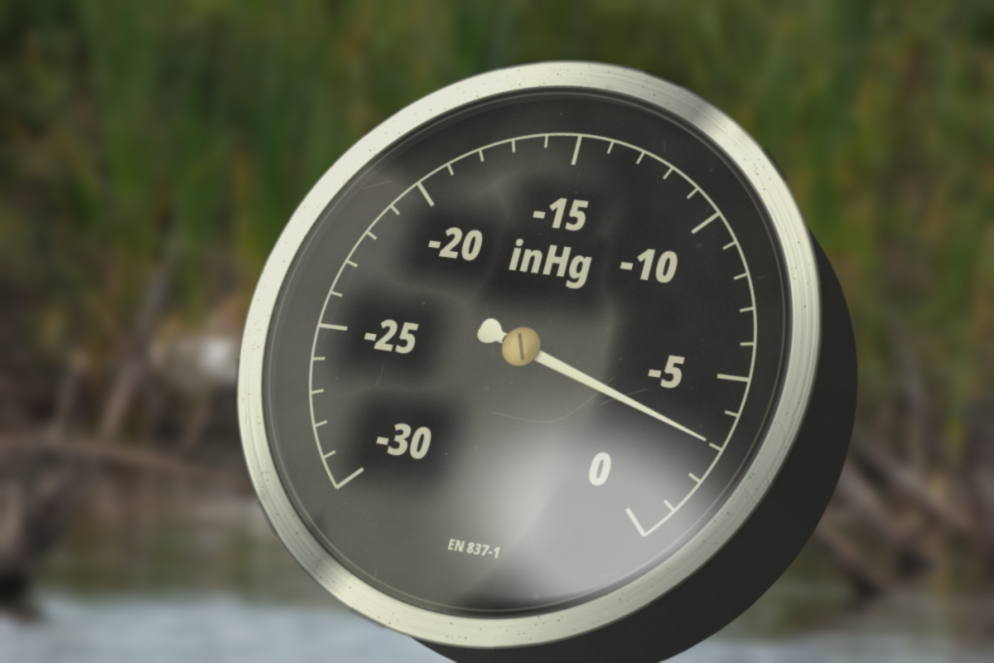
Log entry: -3 inHg
